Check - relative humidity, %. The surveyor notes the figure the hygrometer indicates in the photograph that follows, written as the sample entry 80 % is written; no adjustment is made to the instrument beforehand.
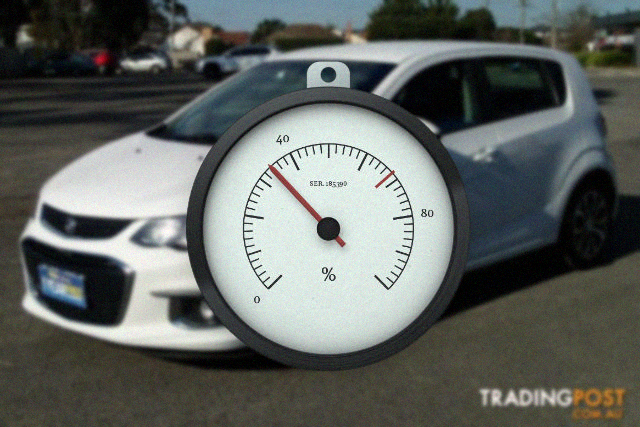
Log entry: 34 %
